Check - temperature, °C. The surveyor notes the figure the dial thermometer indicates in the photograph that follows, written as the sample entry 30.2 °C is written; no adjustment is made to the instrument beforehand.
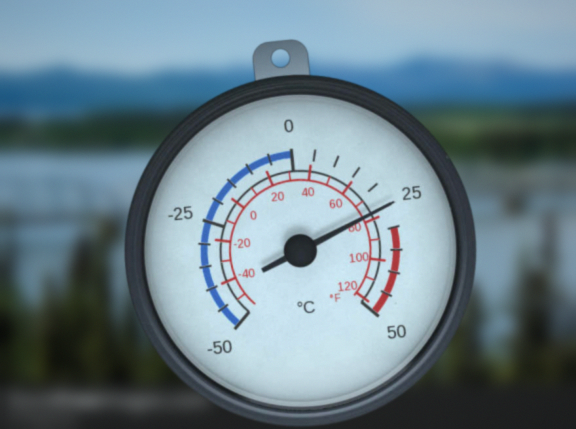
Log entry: 25 °C
